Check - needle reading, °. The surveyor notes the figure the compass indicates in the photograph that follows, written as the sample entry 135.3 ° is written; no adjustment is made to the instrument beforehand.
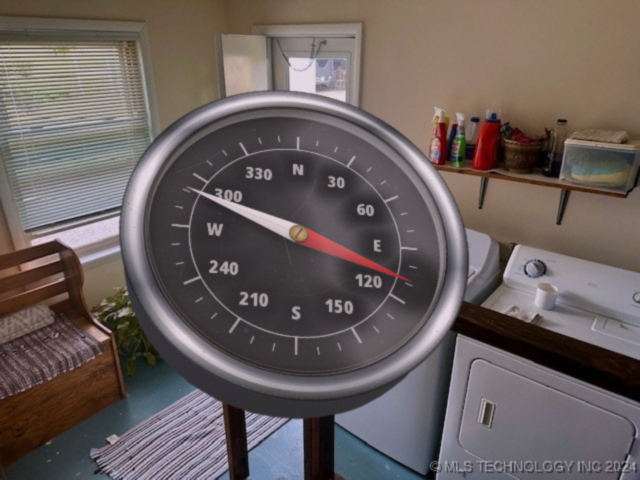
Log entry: 110 °
